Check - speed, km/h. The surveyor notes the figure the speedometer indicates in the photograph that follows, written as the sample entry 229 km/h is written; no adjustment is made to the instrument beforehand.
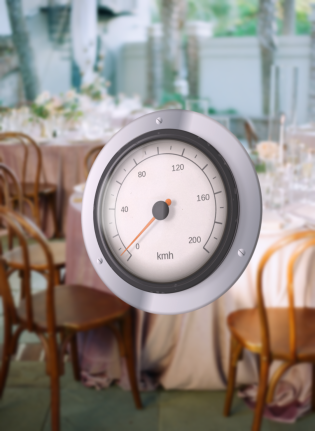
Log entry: 5 km/h
